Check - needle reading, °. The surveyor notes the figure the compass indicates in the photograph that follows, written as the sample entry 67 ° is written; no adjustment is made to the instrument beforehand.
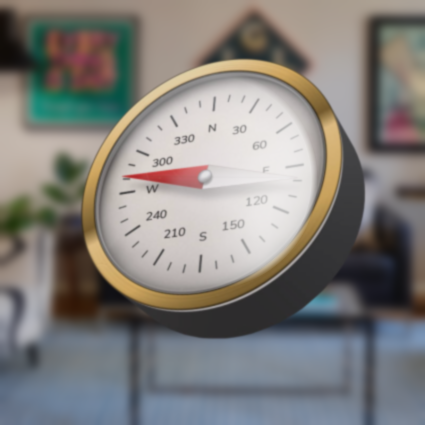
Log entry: 280 °
